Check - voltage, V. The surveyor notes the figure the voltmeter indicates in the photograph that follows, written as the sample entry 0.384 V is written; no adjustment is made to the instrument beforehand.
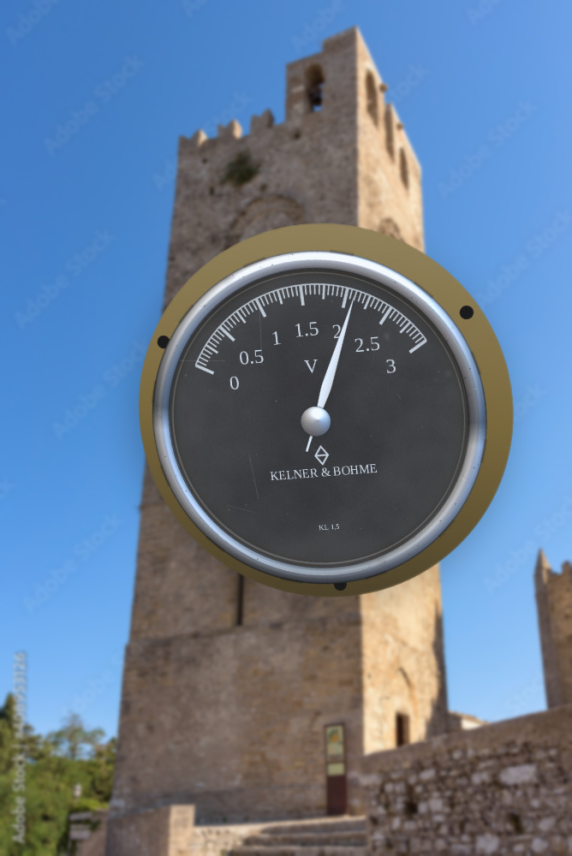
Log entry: 2.1 V
